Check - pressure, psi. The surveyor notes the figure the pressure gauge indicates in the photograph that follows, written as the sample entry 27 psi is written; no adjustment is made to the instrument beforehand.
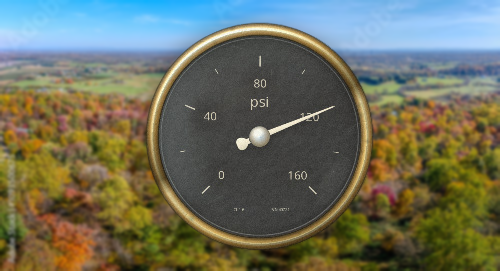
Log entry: 120 psi
